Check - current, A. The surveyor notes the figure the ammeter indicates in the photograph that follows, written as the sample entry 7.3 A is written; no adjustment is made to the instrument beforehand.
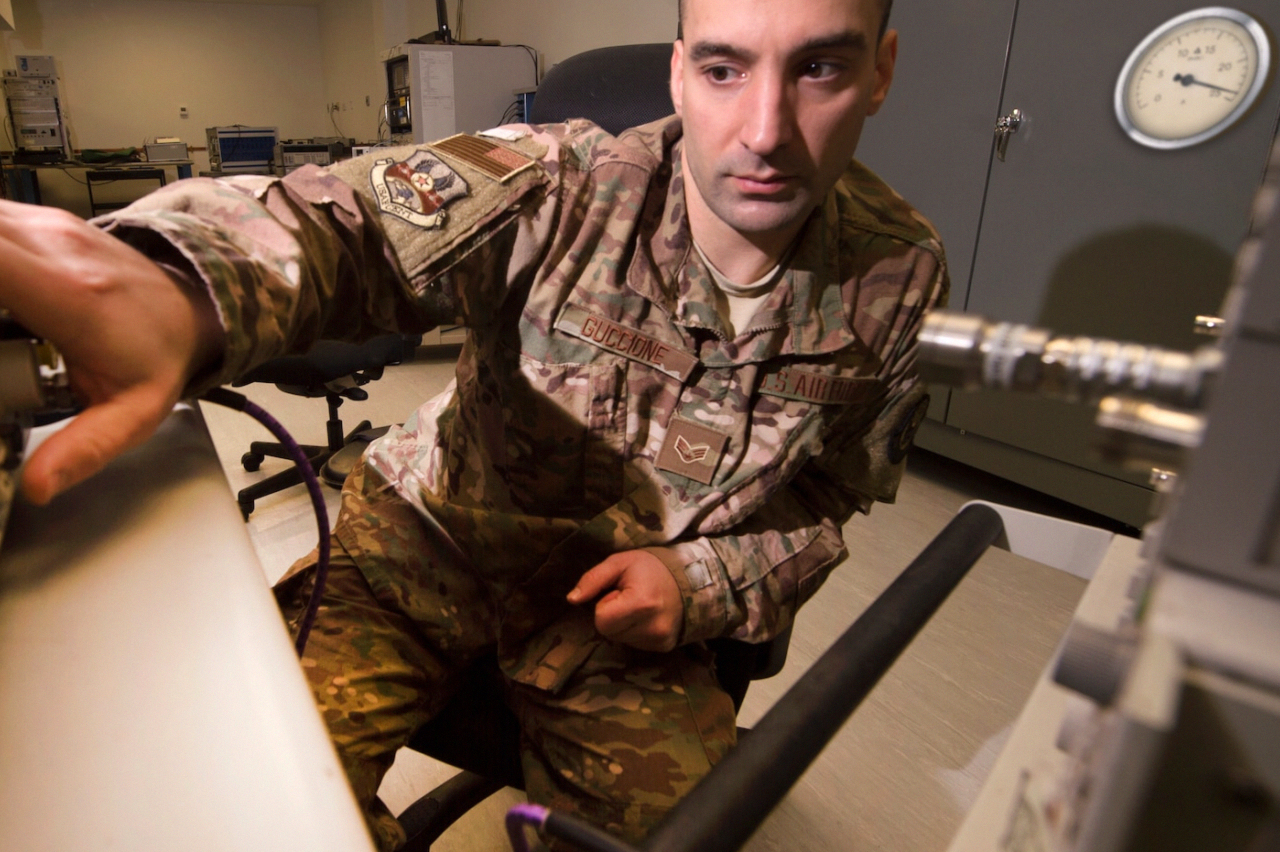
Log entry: 24 A
